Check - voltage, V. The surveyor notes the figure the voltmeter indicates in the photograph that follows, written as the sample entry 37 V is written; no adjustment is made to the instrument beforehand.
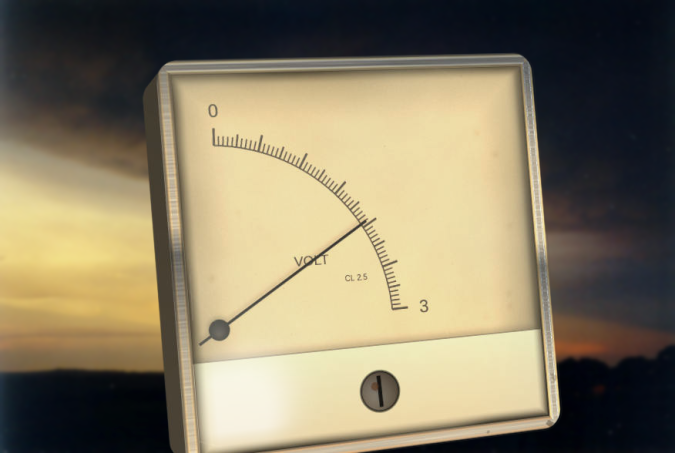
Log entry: 1.95 V
